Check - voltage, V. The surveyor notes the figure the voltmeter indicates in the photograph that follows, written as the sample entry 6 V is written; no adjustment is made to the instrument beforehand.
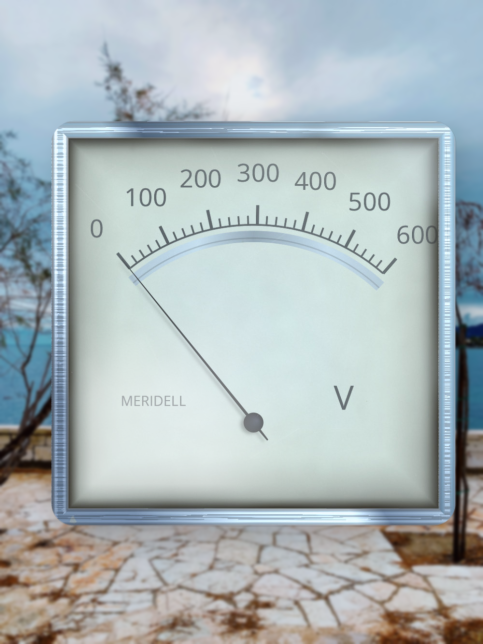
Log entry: 0 V
